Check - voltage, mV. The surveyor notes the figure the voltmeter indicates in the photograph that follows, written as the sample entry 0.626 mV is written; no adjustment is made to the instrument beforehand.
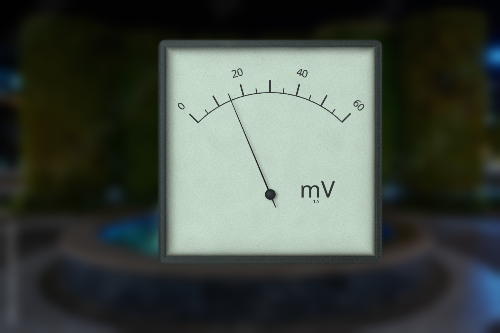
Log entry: 15 mV
